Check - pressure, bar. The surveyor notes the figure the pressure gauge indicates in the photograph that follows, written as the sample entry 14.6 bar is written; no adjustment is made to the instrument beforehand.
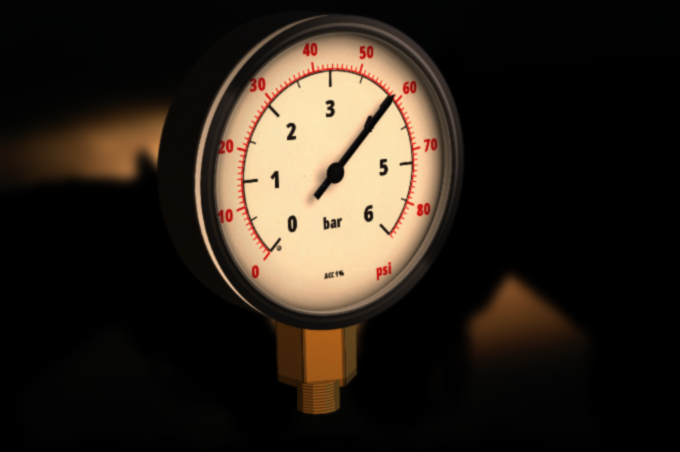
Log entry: 4 bar
